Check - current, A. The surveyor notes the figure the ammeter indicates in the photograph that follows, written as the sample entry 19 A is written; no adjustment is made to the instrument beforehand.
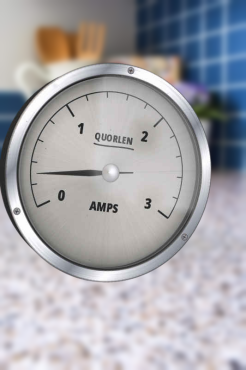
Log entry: 0.3 A
